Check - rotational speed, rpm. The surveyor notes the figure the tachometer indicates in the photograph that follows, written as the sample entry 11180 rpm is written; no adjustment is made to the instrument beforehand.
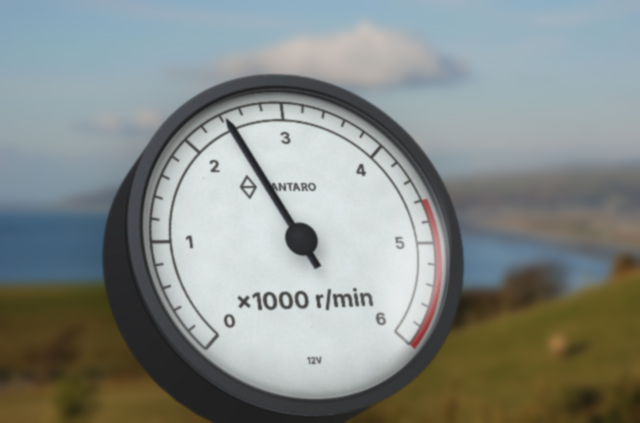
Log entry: 2400 rpm
